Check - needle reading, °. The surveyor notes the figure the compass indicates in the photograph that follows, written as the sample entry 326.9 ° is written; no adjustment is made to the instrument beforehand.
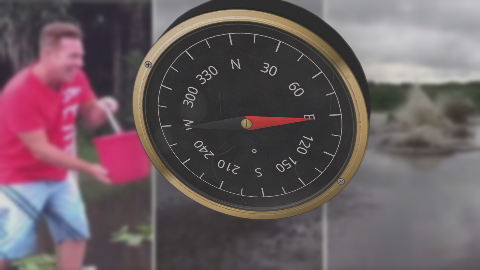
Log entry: 90 °
